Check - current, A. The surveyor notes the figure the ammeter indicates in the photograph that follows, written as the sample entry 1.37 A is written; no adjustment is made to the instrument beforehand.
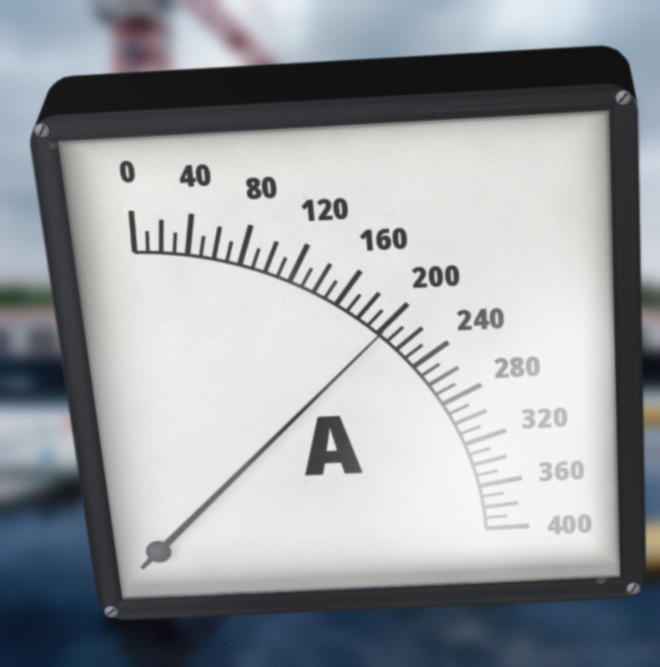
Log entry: 200 A
